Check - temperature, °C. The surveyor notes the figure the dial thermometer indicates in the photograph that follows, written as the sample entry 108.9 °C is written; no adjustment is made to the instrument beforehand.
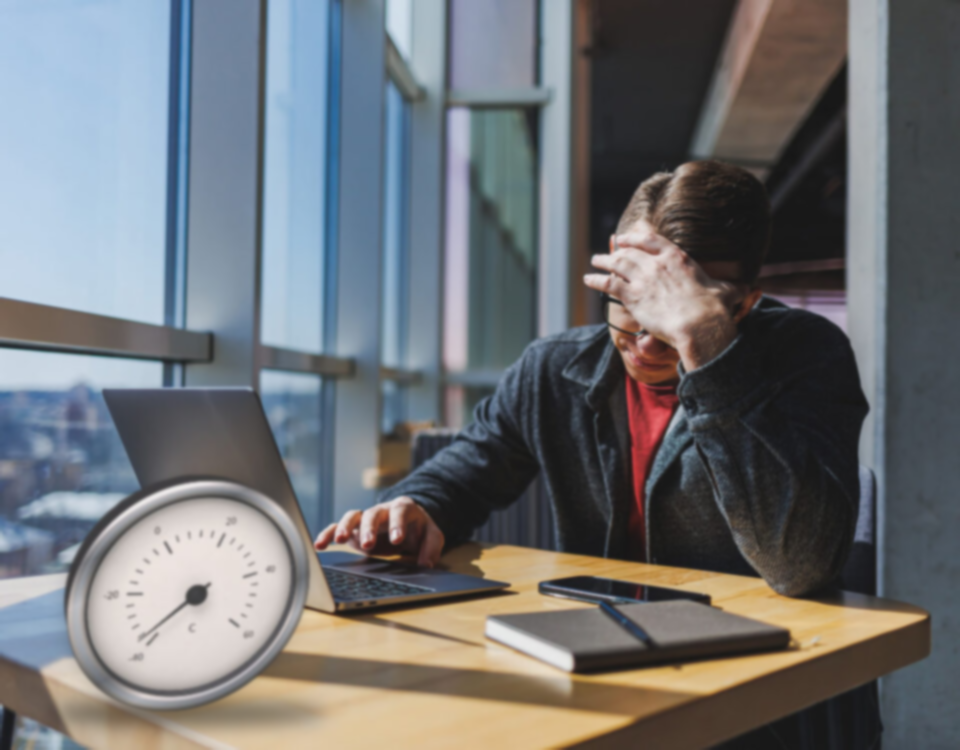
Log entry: -36 °C
